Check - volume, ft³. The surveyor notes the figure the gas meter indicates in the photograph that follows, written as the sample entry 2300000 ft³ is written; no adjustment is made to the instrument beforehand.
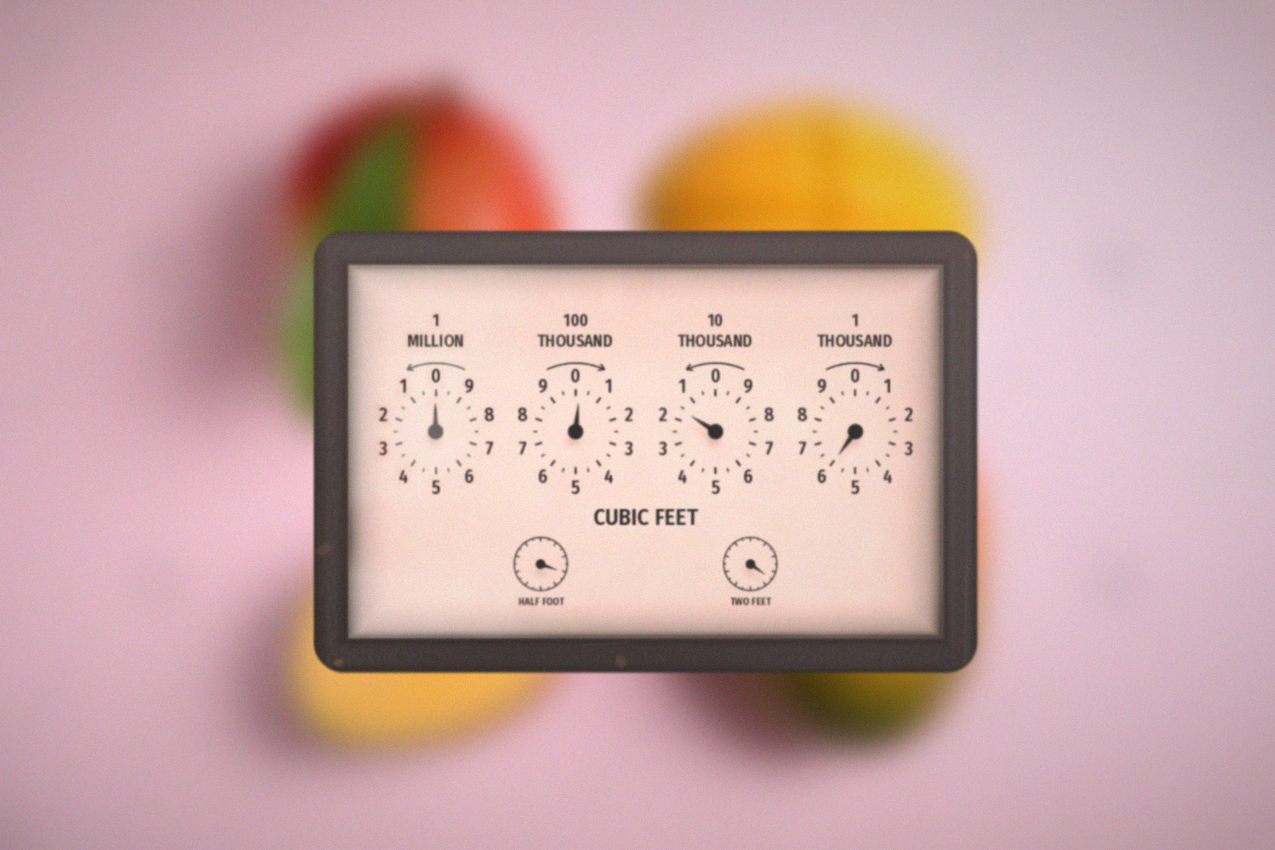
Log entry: 1600 ft³
